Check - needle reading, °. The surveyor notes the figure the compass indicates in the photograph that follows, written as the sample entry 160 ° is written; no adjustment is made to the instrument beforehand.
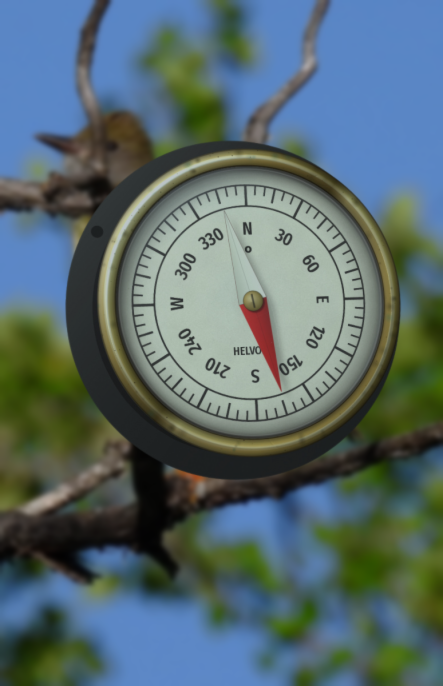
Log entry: 165 °
